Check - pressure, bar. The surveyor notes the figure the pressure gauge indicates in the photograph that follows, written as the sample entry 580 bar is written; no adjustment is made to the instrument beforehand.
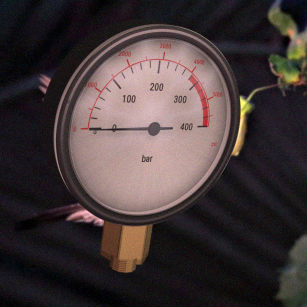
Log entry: 0 bar
